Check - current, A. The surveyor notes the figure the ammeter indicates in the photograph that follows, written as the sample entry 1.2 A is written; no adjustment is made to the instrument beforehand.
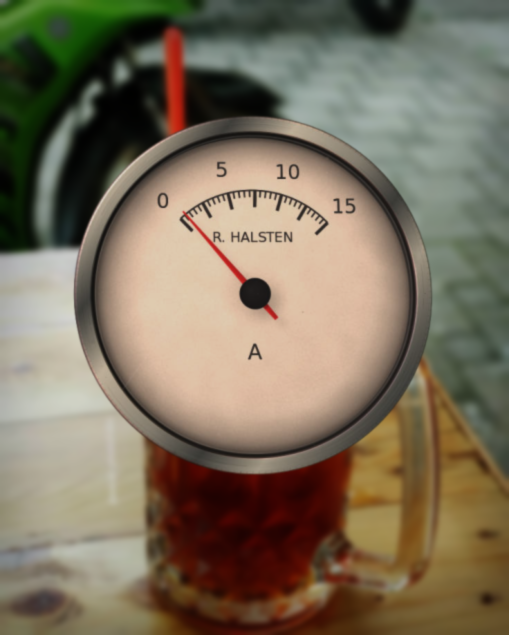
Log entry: 0.5 A
